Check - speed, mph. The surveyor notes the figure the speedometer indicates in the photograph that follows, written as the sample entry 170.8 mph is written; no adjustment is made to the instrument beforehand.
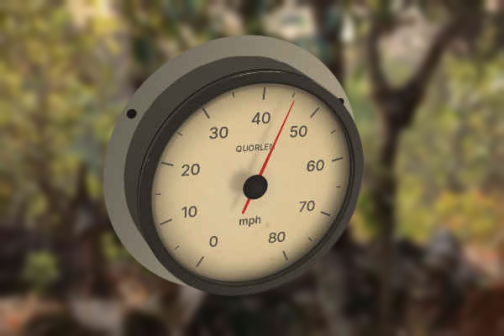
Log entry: 45 mph
